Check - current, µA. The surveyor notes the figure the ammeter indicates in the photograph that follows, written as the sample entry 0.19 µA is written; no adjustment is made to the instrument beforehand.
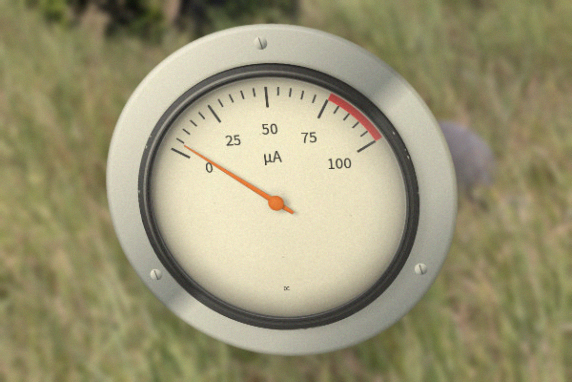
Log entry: 5 µA
